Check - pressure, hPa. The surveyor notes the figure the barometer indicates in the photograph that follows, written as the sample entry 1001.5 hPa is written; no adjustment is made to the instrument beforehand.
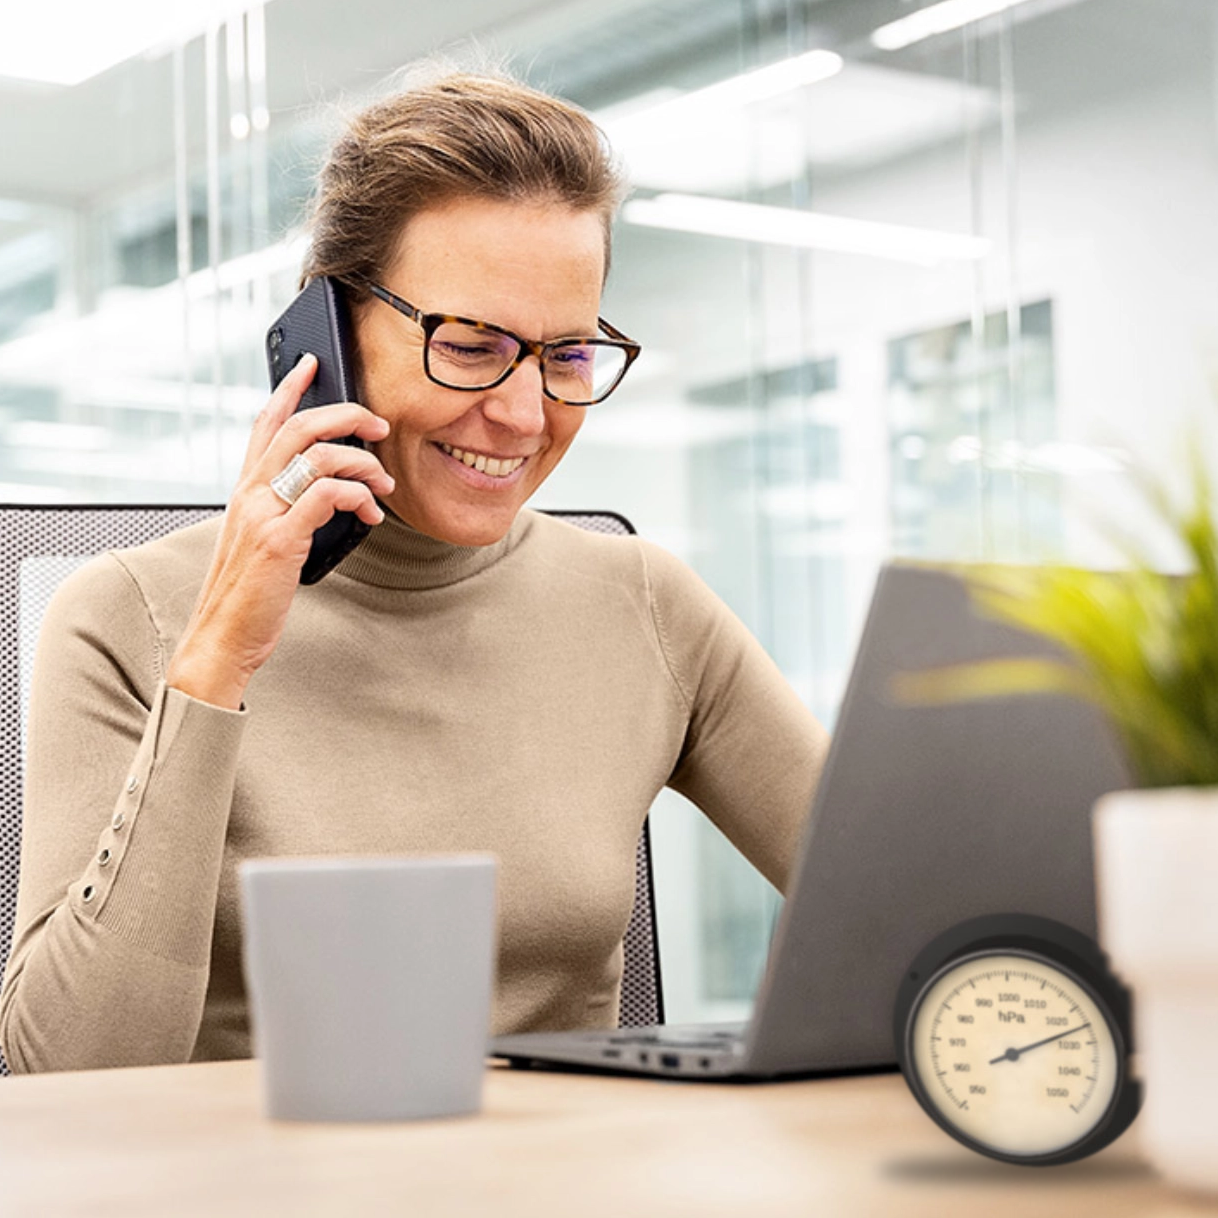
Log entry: 1025 hPa
